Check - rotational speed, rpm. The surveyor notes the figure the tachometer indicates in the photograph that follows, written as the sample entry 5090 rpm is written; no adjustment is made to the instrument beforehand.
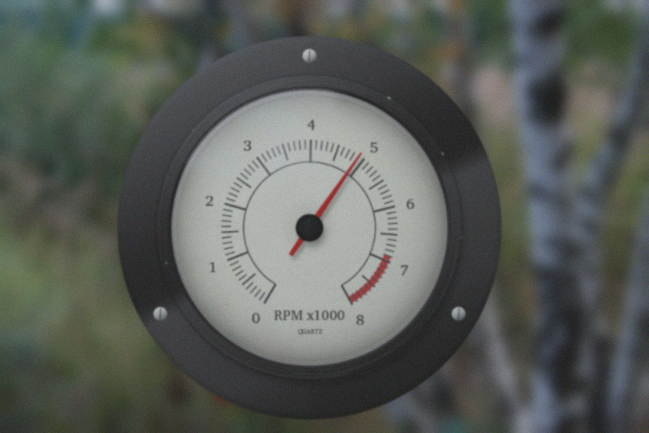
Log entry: 4900 rpm
